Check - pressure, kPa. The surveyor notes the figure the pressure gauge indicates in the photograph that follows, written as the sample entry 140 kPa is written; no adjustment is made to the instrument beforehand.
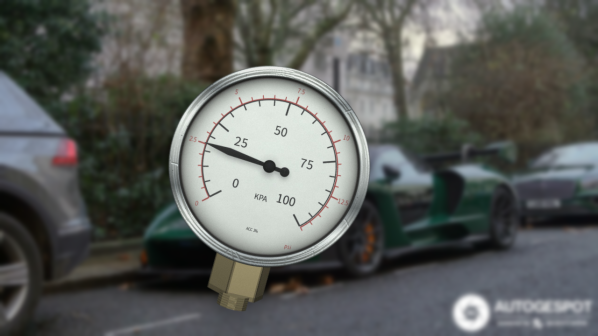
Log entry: 17.5 kPa
